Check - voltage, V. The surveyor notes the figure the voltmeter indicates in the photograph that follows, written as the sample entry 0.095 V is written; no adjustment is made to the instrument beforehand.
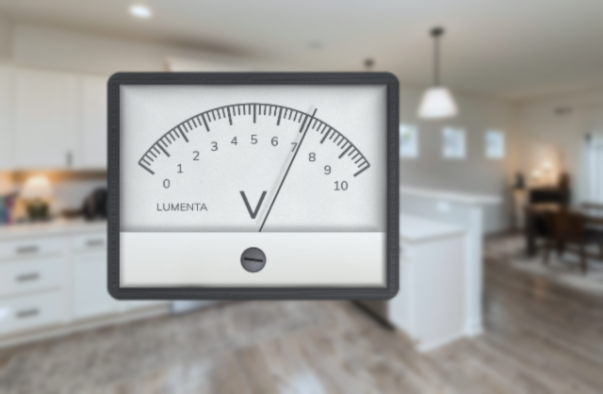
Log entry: 7.2 V
